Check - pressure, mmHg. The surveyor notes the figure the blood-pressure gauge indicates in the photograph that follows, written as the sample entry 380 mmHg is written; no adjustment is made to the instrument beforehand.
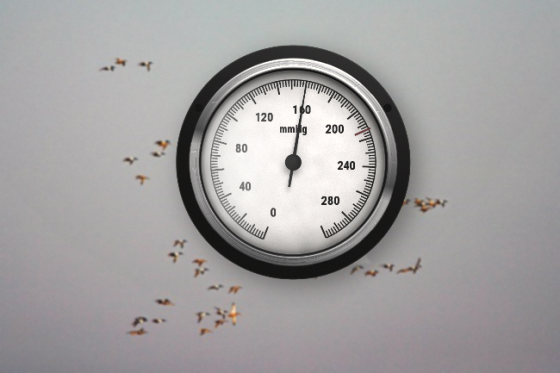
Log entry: 160 mmHg
